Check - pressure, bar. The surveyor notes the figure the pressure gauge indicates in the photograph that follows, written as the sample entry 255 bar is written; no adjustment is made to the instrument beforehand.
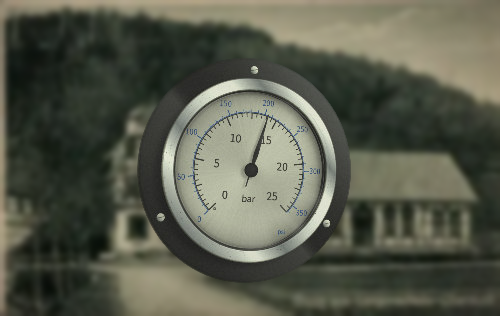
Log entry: 14 bar
